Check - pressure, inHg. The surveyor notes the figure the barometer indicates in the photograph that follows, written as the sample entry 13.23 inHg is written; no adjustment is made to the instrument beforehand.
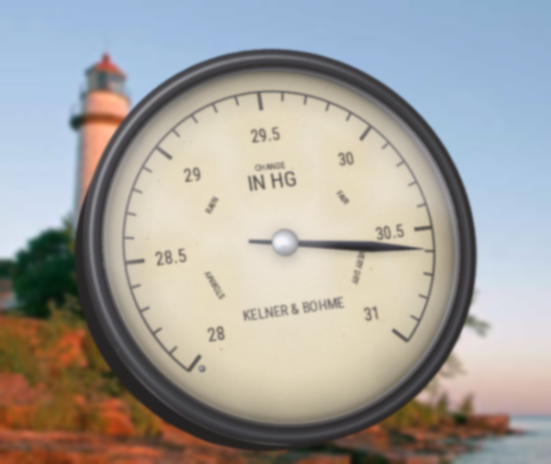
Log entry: 30.6 inHg
